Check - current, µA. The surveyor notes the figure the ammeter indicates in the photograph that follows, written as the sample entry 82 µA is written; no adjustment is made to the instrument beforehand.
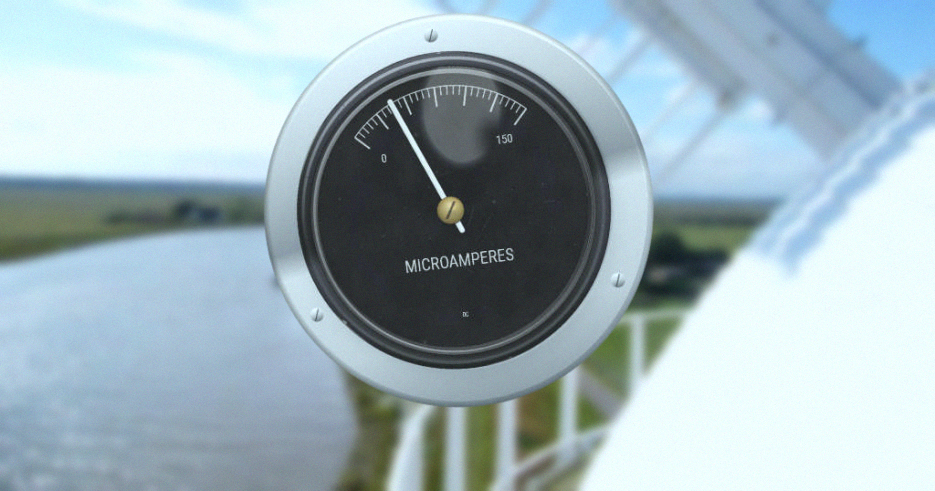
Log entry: 40 µA
